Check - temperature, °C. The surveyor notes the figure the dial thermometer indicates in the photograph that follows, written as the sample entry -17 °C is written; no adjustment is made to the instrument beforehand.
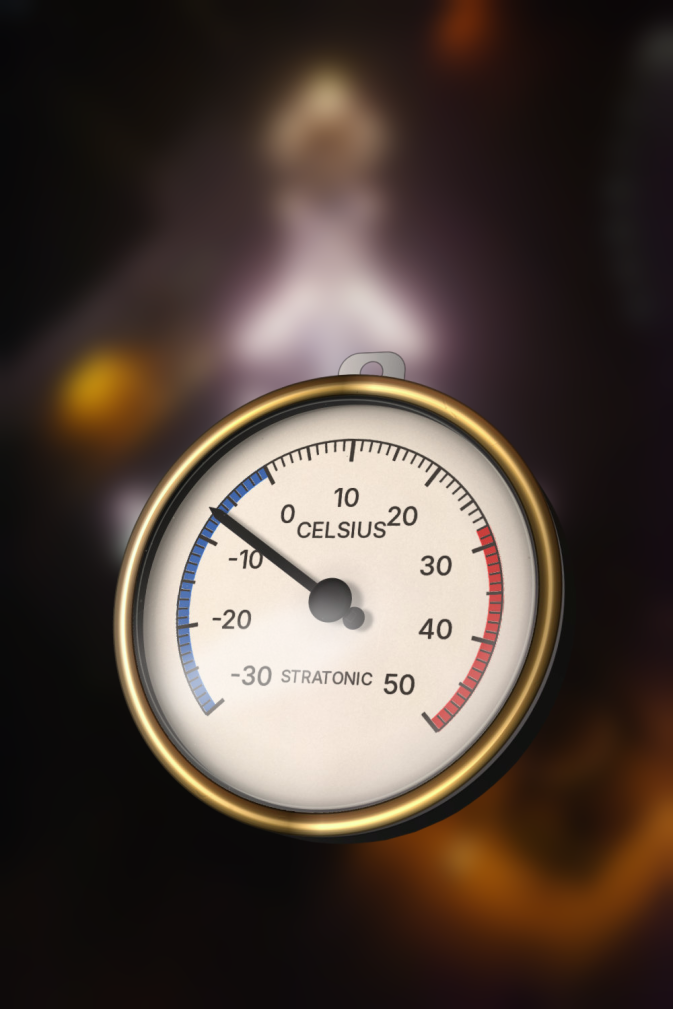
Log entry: -7 °C
